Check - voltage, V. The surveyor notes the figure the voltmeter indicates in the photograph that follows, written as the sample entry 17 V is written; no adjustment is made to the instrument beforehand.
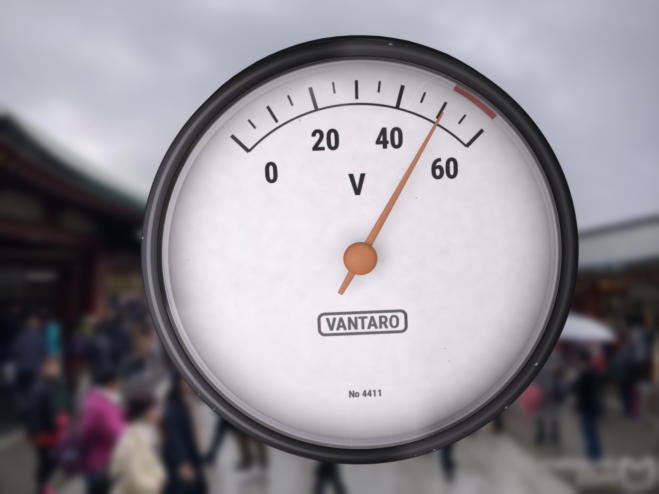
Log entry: 50 V
